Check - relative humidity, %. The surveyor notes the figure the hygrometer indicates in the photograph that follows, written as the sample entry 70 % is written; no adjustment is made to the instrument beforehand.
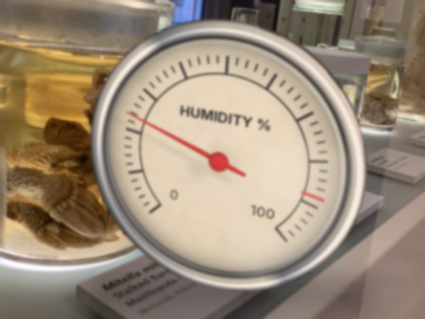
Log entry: 24 %
